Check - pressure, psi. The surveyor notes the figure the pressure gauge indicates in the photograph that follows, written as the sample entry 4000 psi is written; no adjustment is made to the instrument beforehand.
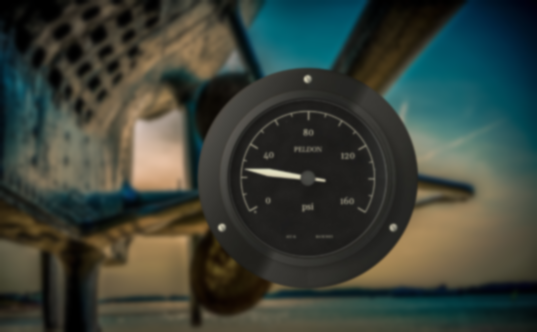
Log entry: 25 psi
